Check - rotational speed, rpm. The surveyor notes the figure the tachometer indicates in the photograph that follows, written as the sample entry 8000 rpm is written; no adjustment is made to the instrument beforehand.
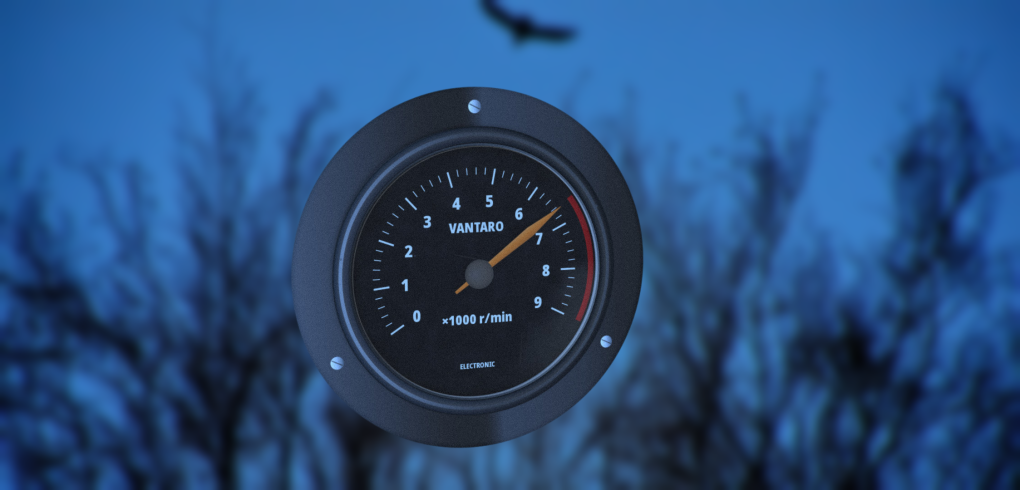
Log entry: 6600 rpm
